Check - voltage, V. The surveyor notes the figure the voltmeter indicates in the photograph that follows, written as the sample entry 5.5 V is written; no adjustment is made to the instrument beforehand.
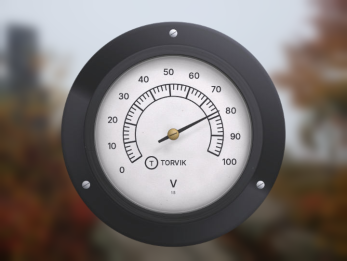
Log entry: 78 V
